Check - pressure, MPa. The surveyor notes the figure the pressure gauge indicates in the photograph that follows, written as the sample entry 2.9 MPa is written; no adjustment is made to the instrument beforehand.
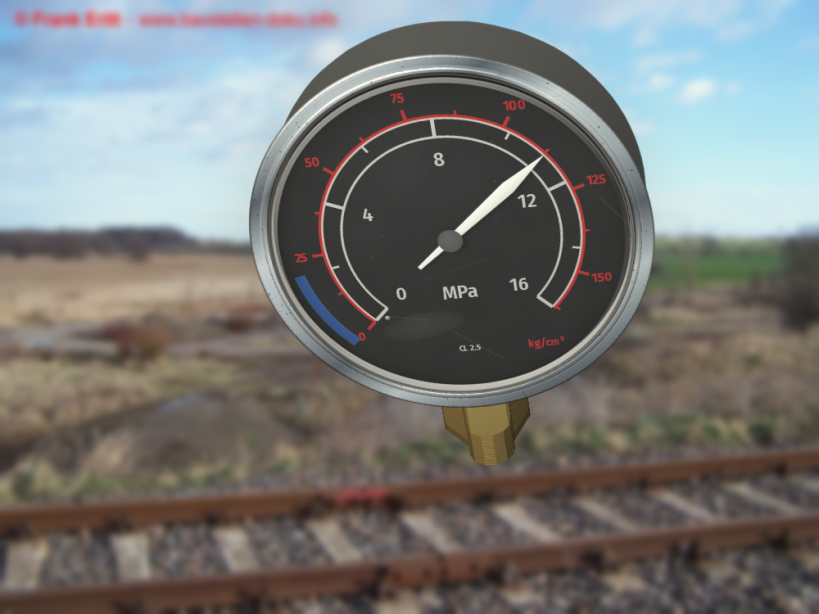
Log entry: 11 MPa
